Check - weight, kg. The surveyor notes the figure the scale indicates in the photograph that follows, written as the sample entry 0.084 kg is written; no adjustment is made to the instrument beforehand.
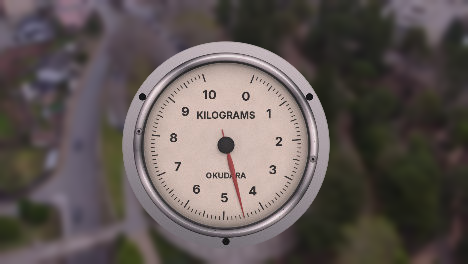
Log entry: 4.5 kg
